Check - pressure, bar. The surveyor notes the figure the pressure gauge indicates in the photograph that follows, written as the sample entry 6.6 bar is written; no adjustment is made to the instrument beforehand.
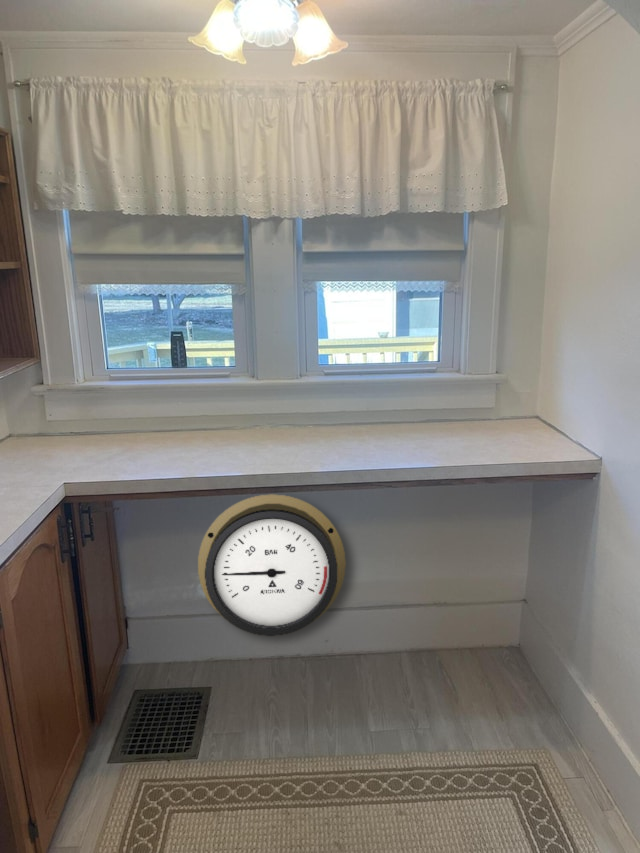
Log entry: 8 bar
